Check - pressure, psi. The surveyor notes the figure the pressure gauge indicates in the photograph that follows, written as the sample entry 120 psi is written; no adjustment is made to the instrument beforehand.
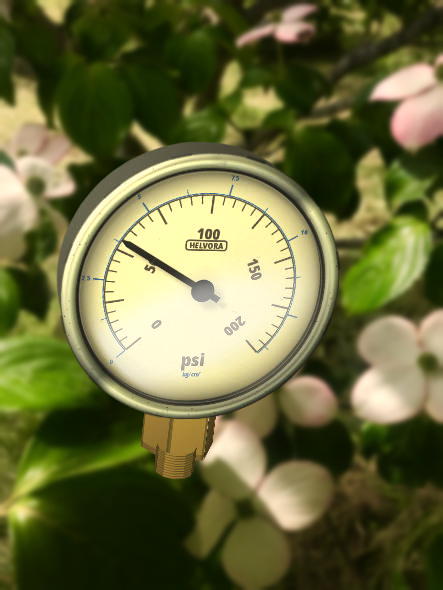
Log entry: 55 psi
